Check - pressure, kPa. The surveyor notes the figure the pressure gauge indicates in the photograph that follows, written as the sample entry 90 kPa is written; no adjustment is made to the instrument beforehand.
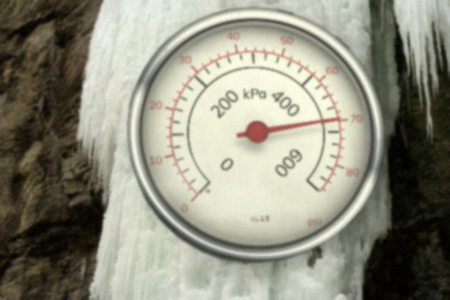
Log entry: 480 kPa
